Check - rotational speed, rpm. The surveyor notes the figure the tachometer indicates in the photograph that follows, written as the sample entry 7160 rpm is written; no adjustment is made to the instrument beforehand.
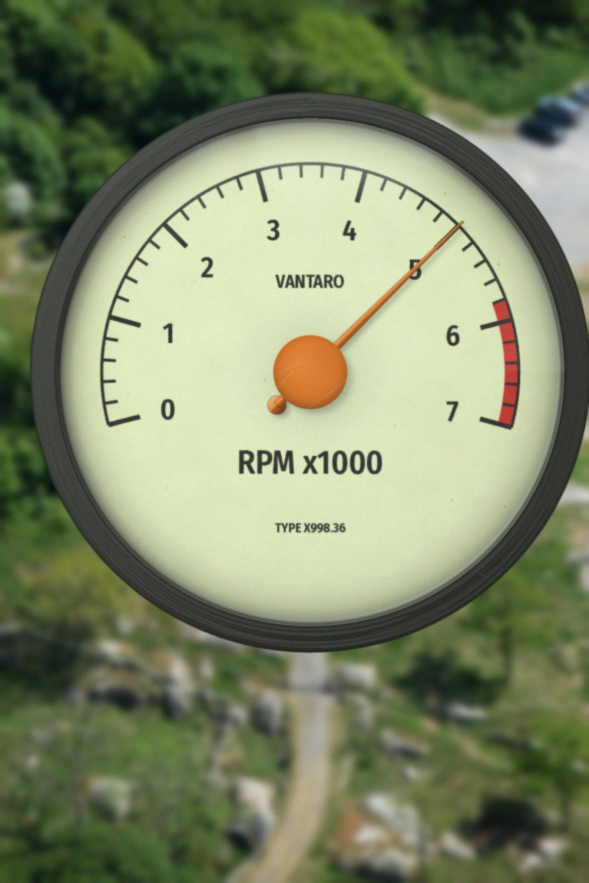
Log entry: 5000 rpm
